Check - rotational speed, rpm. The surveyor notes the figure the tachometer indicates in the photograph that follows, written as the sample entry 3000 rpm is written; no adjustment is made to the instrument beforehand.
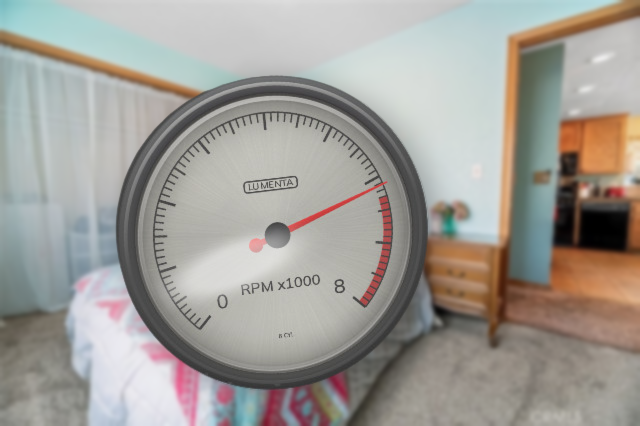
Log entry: 6100 rpm
